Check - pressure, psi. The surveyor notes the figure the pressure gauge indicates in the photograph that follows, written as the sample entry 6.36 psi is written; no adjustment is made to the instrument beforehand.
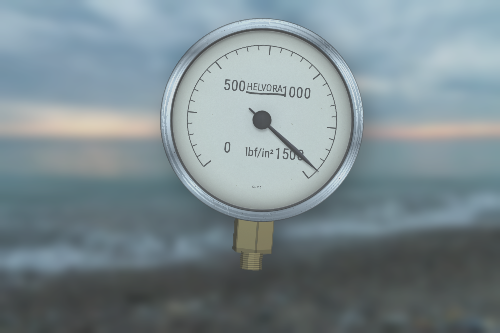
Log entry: 1450 psi
